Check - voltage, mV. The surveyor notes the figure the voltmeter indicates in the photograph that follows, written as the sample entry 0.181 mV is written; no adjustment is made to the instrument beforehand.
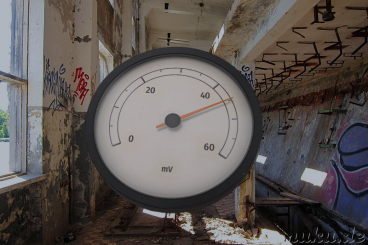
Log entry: 45 mV
